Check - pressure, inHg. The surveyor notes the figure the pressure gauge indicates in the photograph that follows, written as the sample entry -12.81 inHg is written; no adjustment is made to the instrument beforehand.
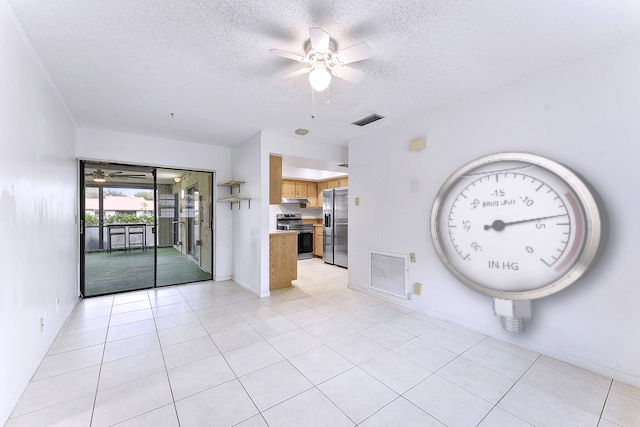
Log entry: -6 inHg
